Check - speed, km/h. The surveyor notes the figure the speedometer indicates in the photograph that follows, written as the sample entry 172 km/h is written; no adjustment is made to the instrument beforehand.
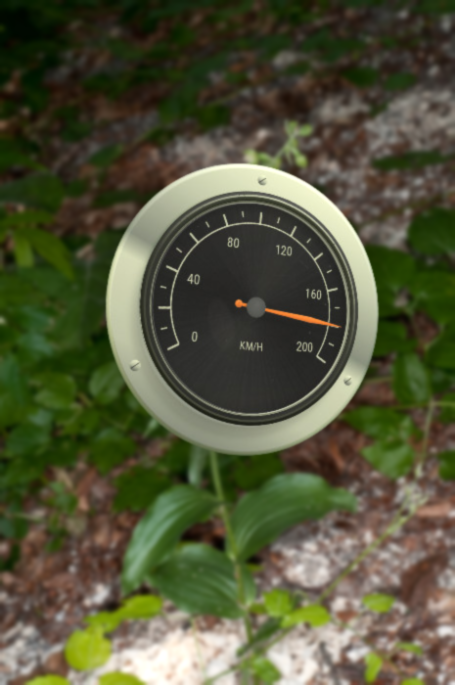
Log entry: 180 km/h
